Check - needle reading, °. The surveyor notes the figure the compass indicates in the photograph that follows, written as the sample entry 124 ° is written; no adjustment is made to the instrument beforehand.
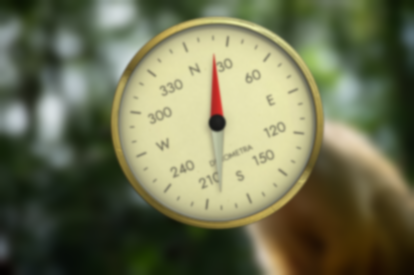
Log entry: 20 °
